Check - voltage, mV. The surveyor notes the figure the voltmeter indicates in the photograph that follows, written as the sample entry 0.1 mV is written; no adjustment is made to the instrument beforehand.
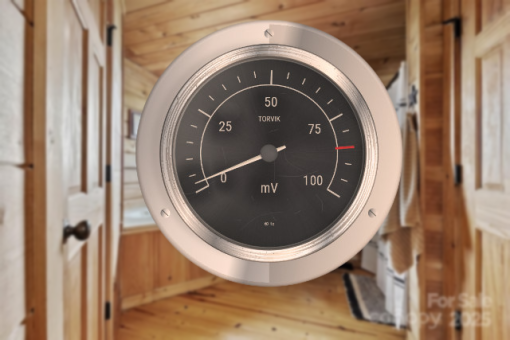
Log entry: 2.5 mV
